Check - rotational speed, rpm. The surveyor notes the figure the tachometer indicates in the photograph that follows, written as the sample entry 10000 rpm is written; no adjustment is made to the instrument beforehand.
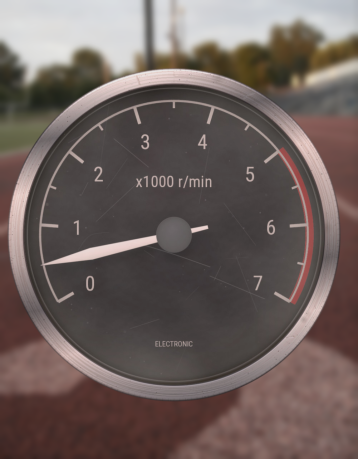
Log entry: 500 rpm
